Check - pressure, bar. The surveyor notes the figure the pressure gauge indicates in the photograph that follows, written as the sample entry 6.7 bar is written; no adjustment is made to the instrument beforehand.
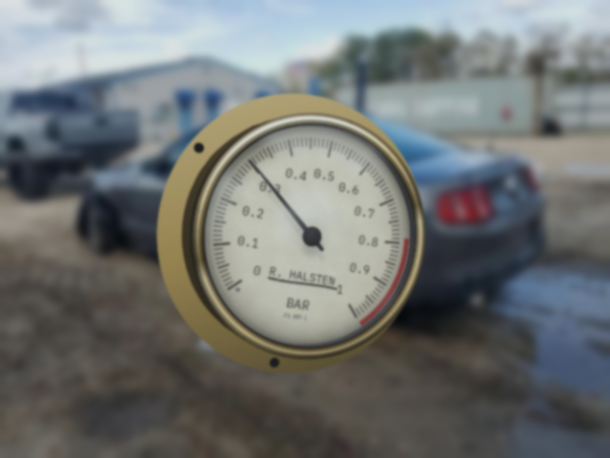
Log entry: 0.3 bar
